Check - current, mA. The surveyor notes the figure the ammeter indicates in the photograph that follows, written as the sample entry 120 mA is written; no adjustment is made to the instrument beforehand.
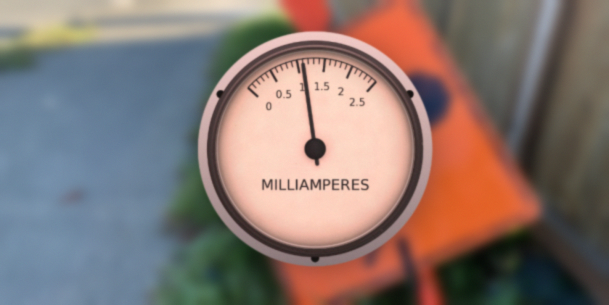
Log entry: 1.1 mA
